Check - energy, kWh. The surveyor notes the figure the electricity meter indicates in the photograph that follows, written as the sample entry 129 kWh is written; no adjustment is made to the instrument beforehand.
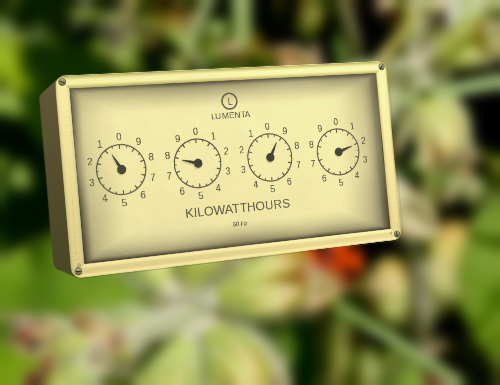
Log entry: 792 kWh
